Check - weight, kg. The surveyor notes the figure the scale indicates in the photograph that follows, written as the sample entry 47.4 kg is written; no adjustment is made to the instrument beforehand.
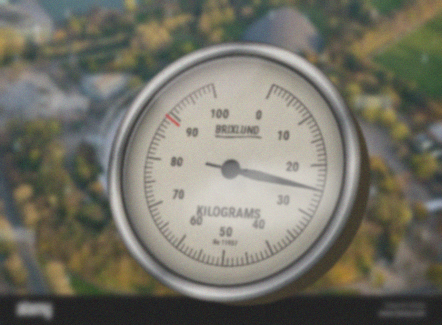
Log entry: 25 kg
